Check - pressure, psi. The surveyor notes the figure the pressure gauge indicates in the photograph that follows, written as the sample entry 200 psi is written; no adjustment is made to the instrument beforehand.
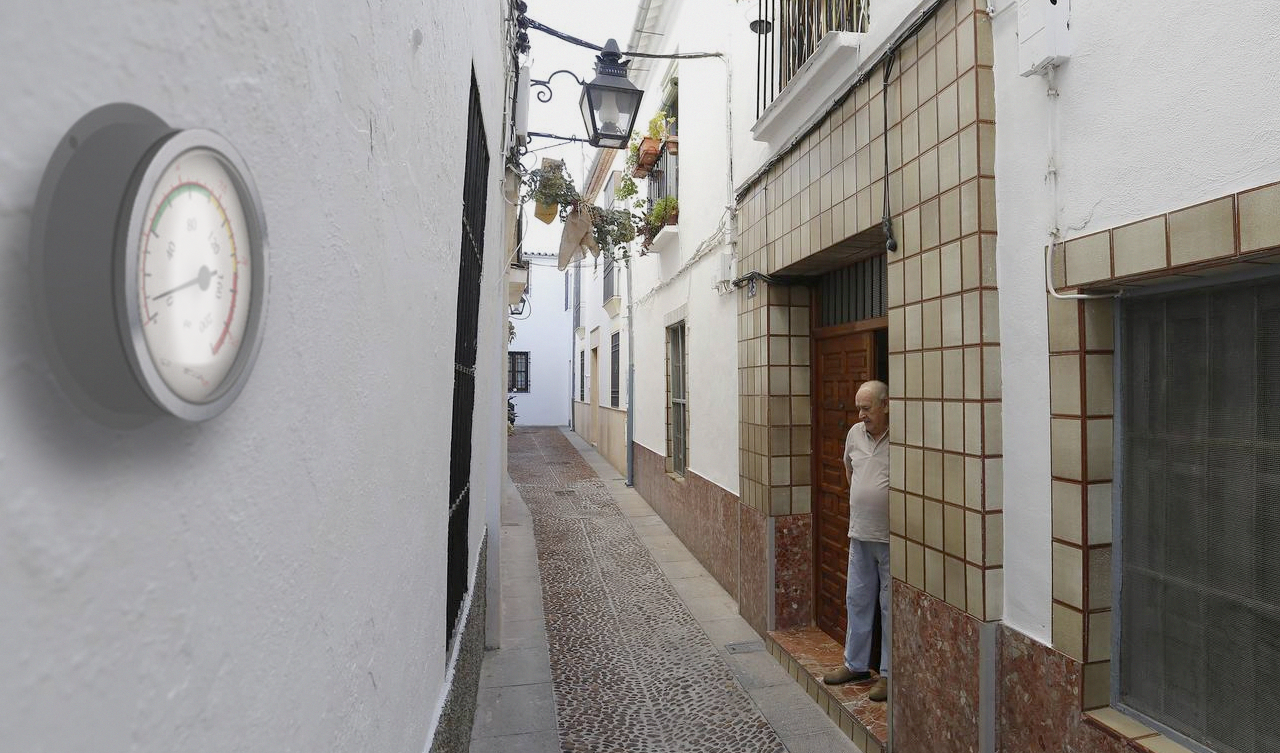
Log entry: 10 psi
